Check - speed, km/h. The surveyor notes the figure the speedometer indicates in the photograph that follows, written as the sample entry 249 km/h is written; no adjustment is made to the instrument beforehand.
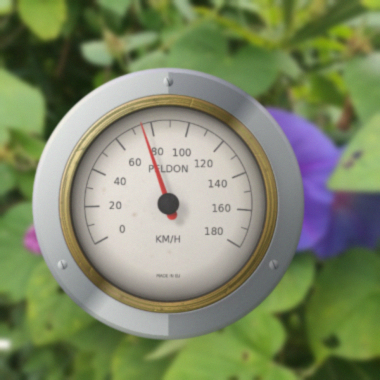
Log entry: 75 km/h
